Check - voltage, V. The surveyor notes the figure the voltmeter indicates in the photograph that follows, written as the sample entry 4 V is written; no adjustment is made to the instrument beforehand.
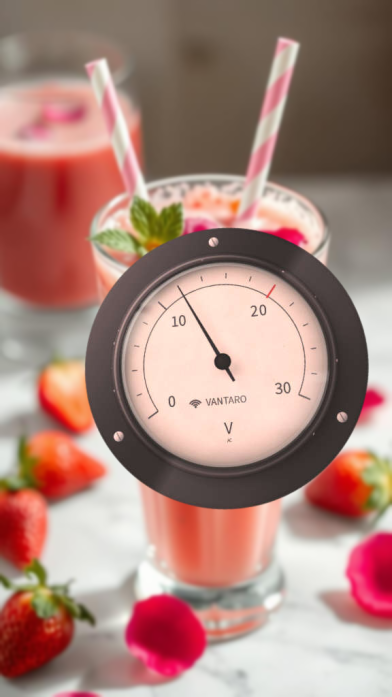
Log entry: 12 V
